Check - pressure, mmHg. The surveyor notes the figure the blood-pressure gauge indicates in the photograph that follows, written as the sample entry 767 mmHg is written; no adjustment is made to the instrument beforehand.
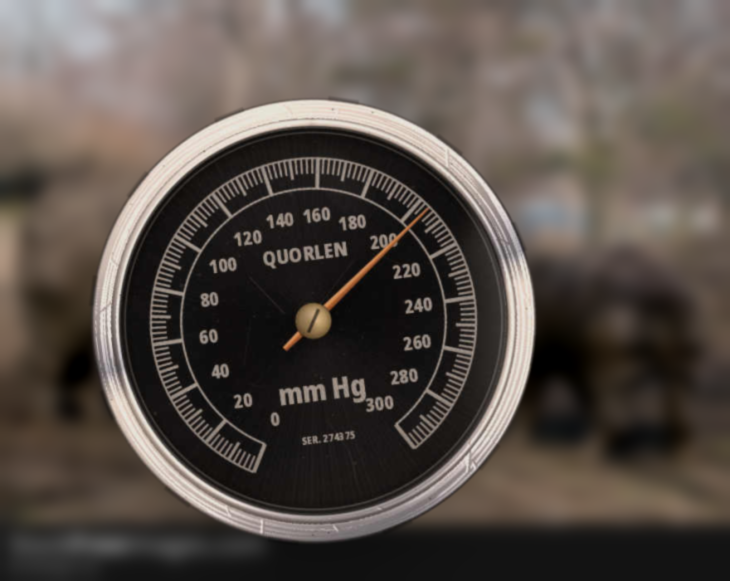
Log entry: 204 mmHg
